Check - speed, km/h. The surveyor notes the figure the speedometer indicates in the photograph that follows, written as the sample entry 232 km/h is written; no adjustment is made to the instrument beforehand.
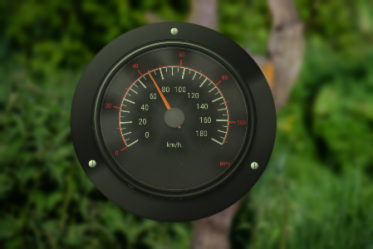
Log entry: 70 km/h
